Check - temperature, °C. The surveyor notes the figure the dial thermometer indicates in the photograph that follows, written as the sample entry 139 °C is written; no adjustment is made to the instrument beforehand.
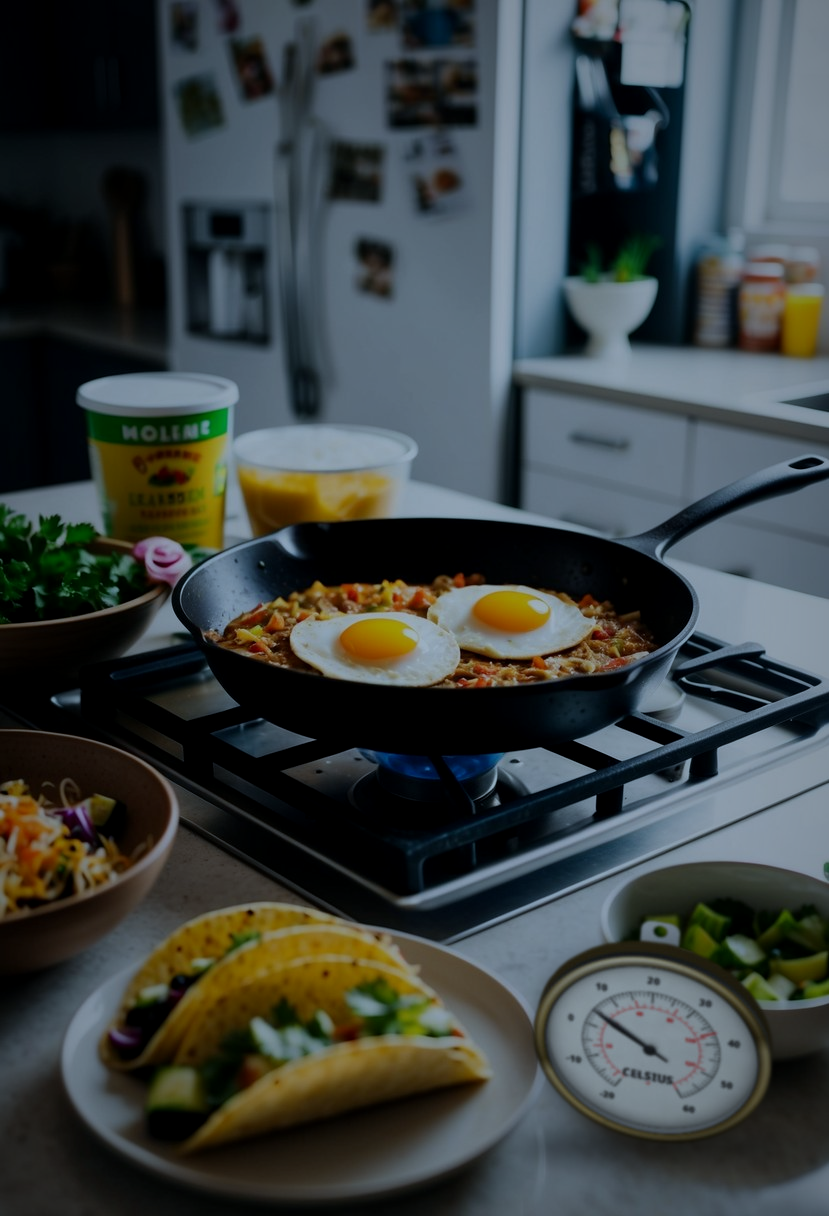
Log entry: 5 °C
